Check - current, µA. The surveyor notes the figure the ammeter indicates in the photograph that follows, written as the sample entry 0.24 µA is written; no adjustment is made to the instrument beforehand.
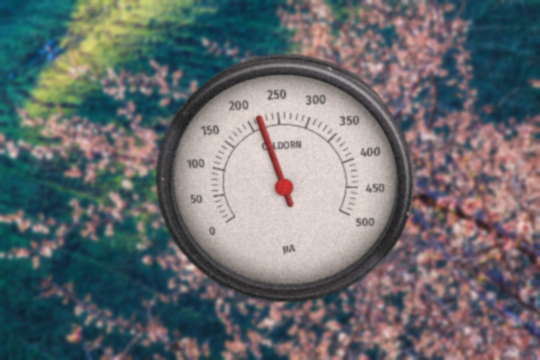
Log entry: 220 µA
